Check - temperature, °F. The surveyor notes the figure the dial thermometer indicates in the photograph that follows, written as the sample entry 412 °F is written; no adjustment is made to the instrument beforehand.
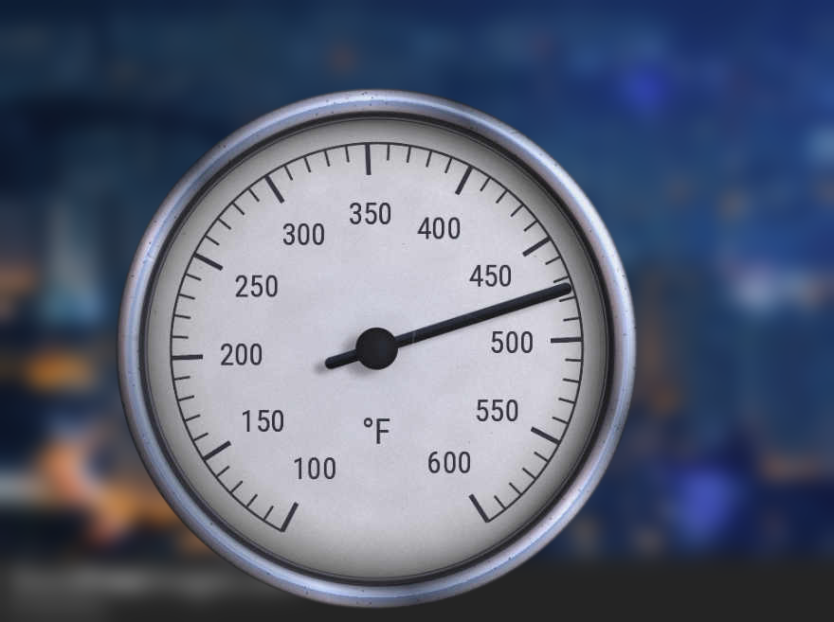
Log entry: 475 °F
